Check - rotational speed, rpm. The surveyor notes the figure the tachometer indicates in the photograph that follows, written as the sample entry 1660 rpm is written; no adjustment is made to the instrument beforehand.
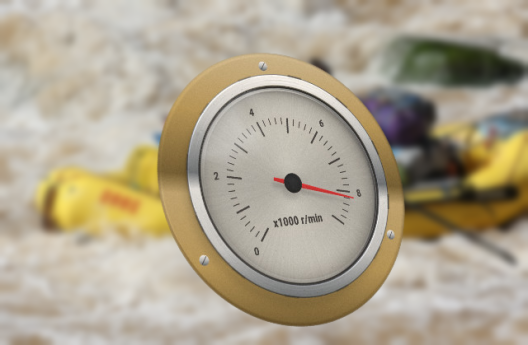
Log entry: 8200 rpm
